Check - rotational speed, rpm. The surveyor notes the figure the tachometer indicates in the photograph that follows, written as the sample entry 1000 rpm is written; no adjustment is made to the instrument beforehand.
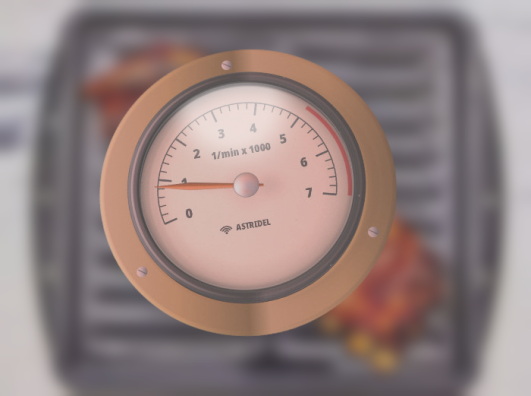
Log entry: 800 rpm
